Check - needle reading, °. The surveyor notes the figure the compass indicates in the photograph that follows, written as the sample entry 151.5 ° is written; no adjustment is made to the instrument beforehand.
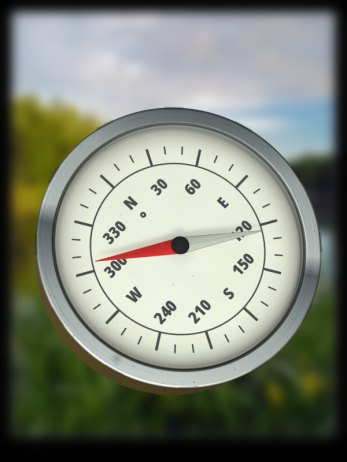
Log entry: 305 °
